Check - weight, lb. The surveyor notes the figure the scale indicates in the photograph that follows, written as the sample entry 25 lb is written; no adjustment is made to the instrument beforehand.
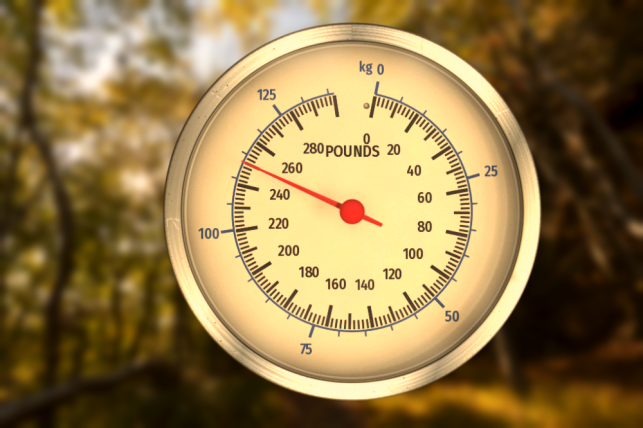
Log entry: 250 lb
